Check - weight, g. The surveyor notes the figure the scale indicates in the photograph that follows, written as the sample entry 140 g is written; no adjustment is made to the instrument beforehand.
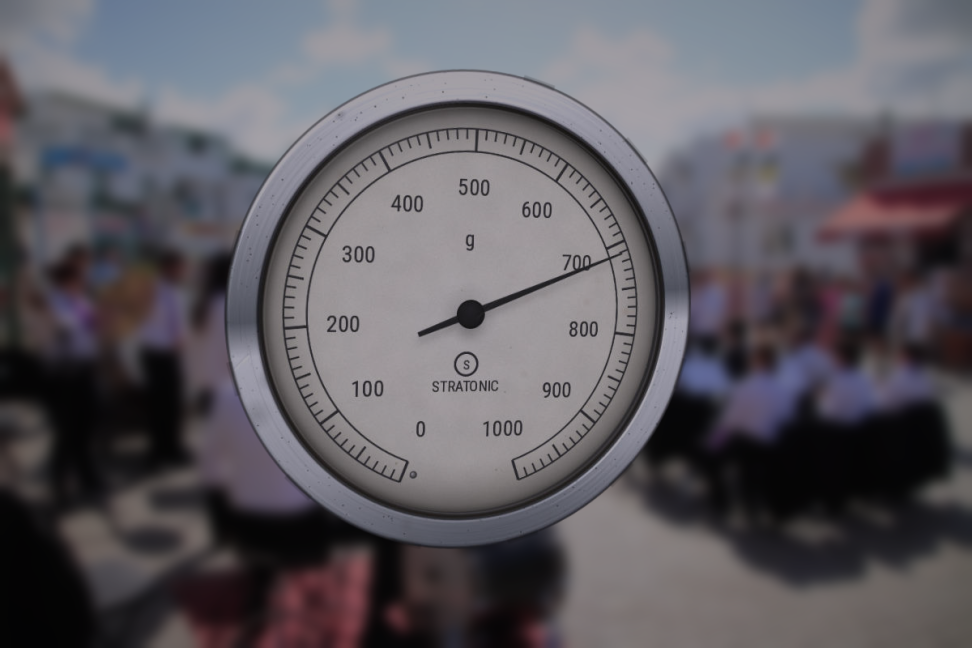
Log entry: 710 g
